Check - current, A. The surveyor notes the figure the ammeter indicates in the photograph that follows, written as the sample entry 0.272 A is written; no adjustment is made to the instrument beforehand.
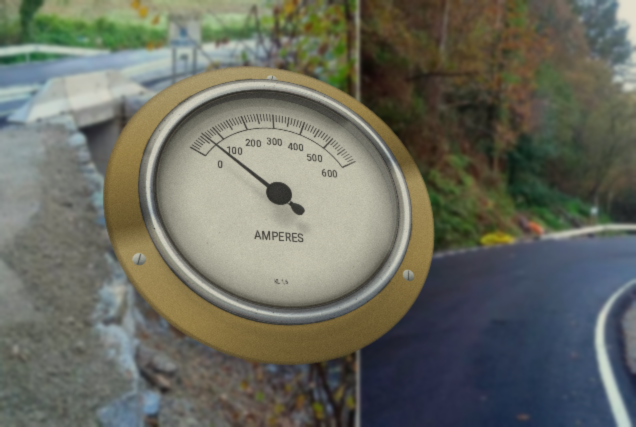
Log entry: 50 A
